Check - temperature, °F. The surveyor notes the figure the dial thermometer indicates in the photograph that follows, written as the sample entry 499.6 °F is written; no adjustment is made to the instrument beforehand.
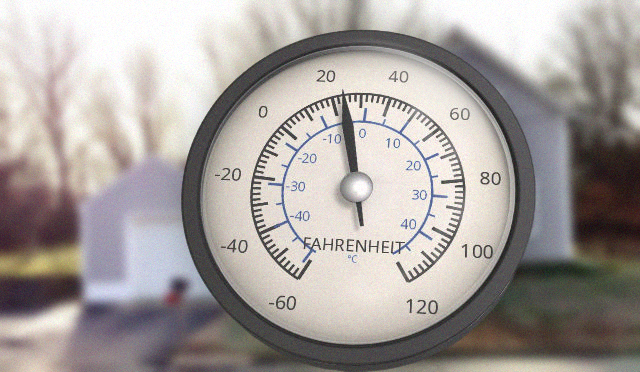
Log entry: 24 °F
